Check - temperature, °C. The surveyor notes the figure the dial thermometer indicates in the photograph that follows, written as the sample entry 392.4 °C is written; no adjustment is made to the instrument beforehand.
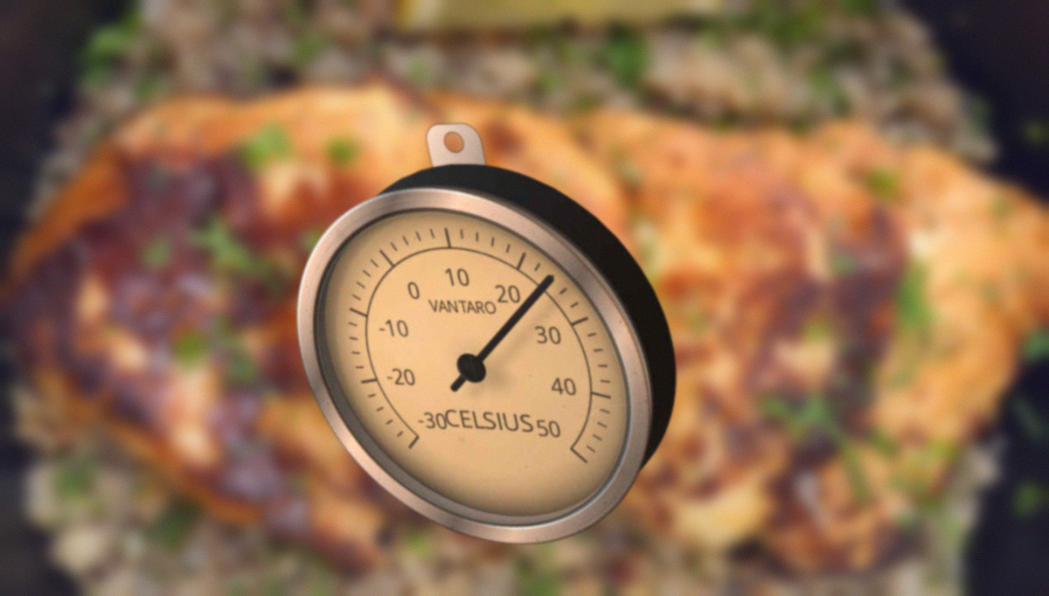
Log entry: 24 °C
